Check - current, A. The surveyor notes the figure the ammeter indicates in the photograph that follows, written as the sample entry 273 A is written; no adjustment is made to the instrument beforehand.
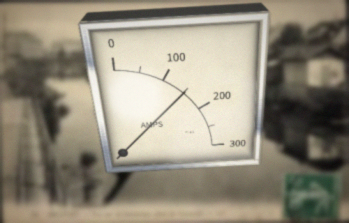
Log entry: 150 A
